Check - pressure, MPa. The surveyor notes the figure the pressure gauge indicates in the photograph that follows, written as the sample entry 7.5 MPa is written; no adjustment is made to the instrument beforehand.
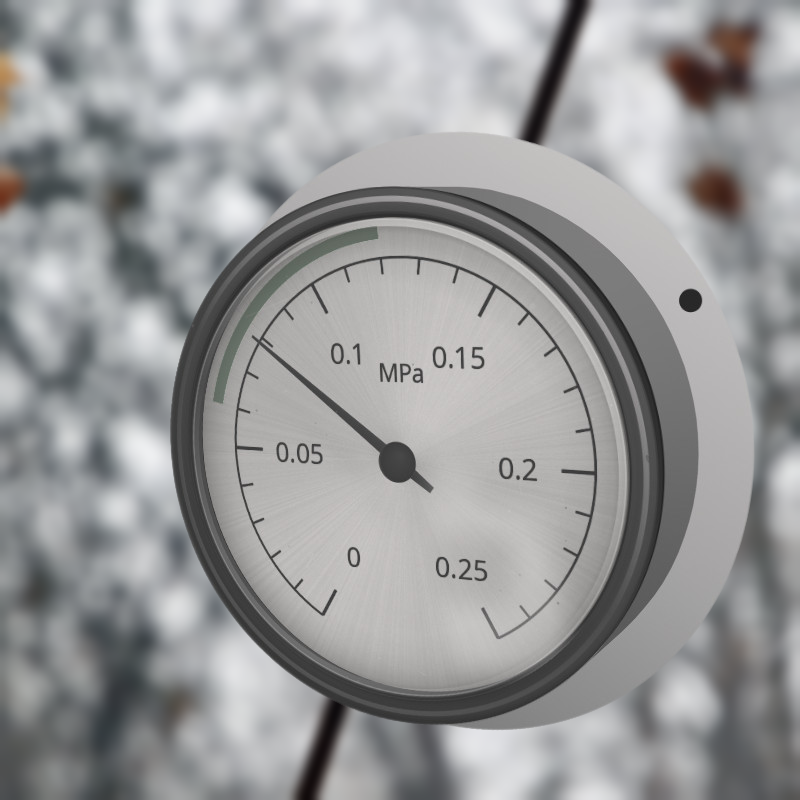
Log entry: 0.08 MPa
